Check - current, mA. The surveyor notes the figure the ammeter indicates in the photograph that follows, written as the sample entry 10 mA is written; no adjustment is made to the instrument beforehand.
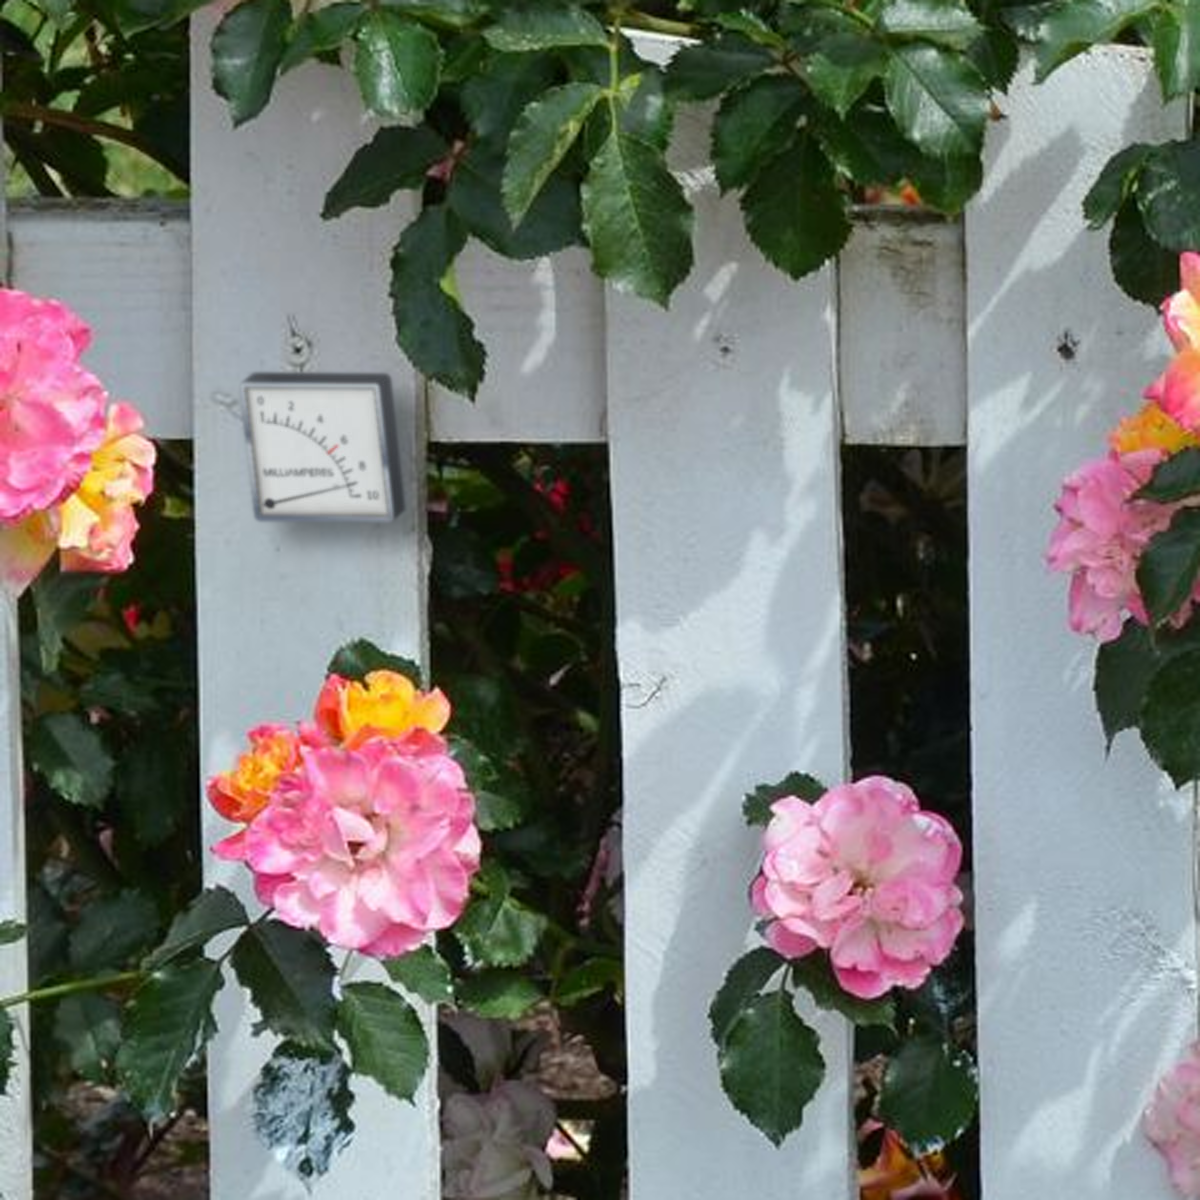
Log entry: 9 mA
